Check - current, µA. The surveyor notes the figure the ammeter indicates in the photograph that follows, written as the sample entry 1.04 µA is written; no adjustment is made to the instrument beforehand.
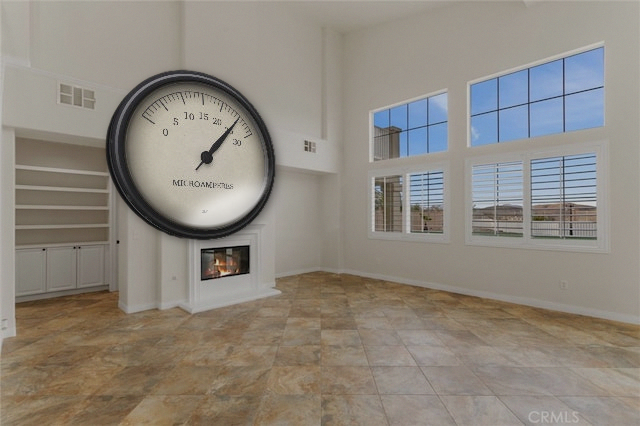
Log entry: 25 µA
